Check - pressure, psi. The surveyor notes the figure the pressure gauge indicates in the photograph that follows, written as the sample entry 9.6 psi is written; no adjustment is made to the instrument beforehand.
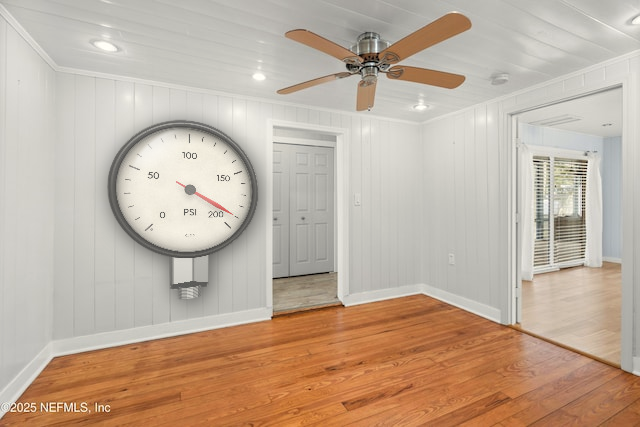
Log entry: 190 psi
